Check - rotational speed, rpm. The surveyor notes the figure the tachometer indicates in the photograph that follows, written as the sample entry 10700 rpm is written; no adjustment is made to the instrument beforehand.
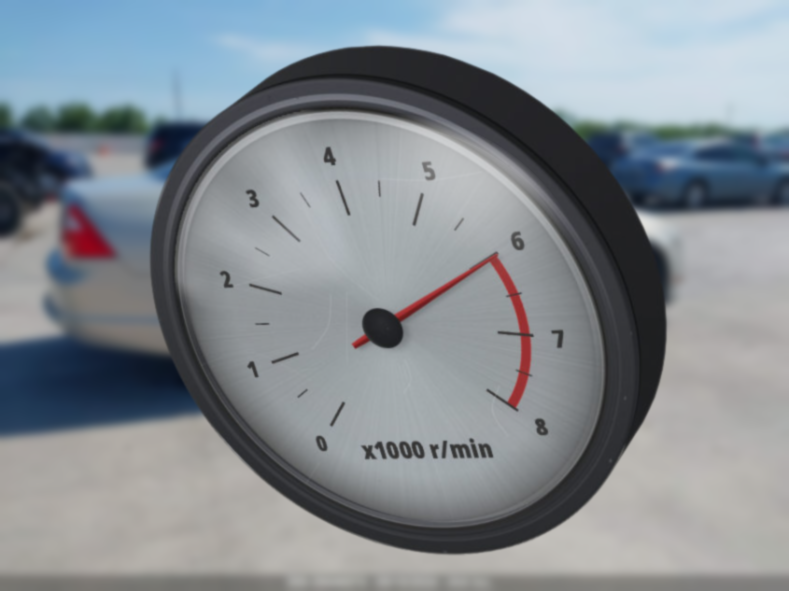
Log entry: 6000 rpm
